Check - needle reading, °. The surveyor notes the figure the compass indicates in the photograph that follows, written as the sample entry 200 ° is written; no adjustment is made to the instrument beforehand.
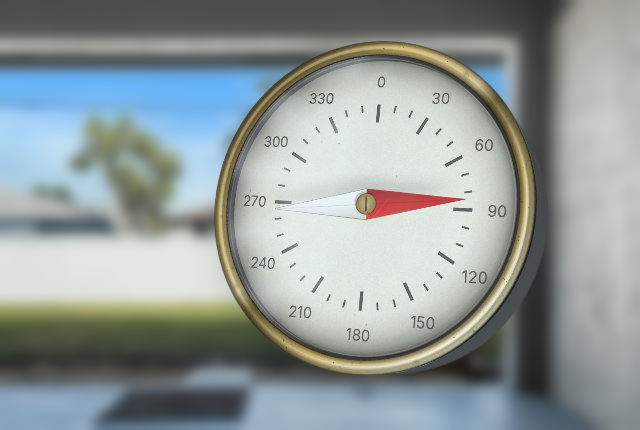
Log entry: 85 °
